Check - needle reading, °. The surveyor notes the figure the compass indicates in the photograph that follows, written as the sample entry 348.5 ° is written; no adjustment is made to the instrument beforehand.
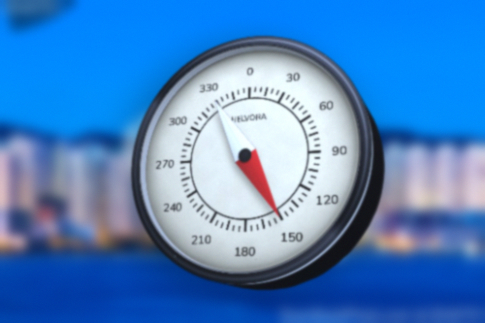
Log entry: 150 °
